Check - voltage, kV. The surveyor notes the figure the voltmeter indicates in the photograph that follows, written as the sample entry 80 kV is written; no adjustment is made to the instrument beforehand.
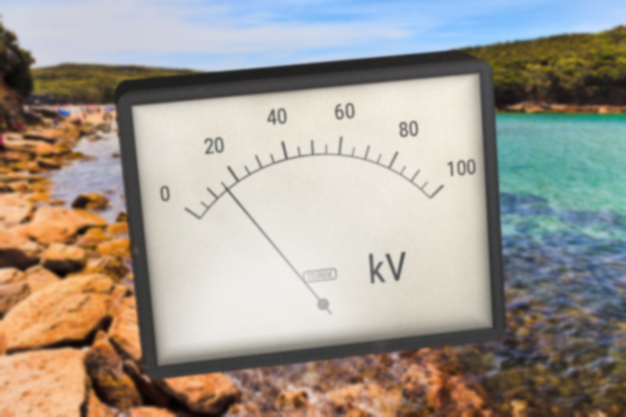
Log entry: 15 kV
